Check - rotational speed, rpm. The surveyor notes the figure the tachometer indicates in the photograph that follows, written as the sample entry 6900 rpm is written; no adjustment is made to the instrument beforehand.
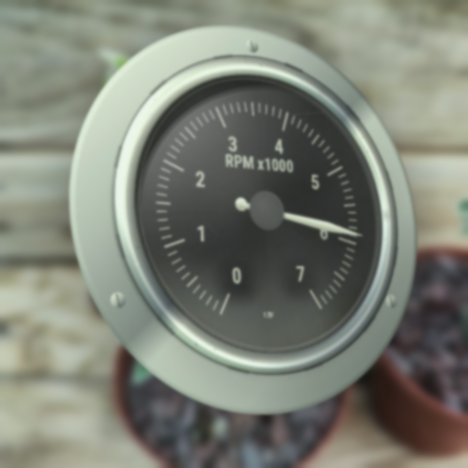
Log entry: 5900 rpm
